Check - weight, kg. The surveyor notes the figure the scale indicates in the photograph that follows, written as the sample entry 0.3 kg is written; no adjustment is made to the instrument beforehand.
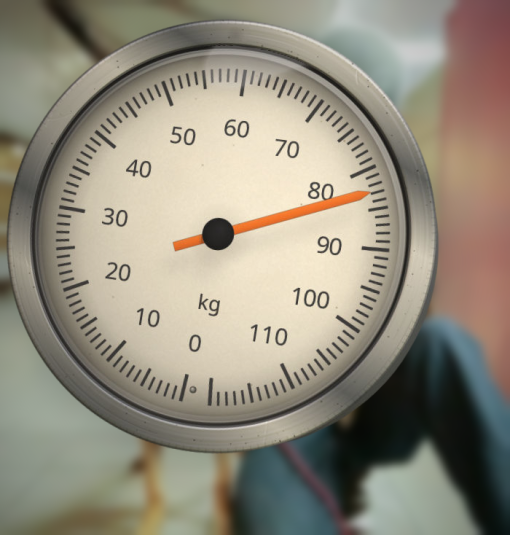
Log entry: 83 kg
